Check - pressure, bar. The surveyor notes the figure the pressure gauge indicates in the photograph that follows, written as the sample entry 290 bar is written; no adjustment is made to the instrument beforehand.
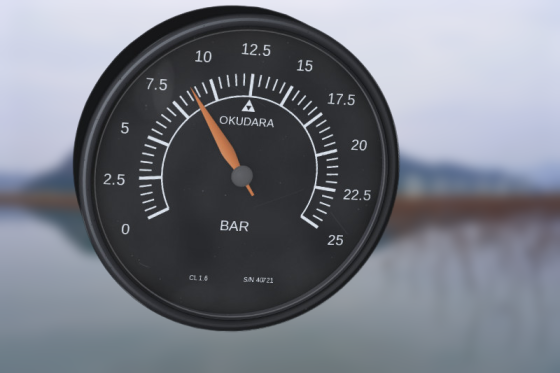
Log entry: 8.75 bar
